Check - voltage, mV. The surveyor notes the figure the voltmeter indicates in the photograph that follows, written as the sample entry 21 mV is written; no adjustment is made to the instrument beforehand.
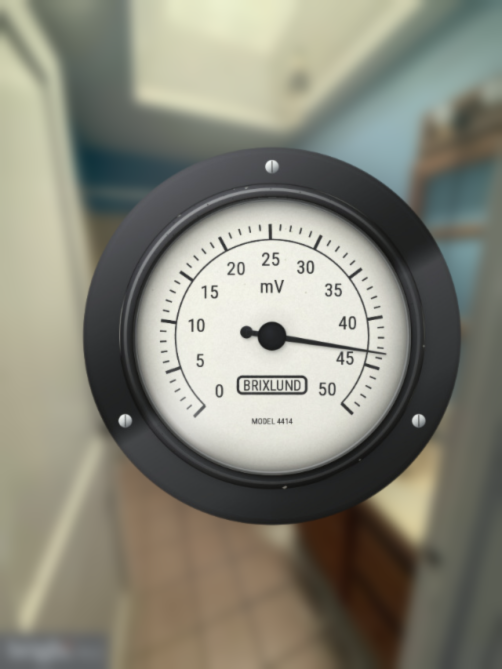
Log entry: 43.5 mV
